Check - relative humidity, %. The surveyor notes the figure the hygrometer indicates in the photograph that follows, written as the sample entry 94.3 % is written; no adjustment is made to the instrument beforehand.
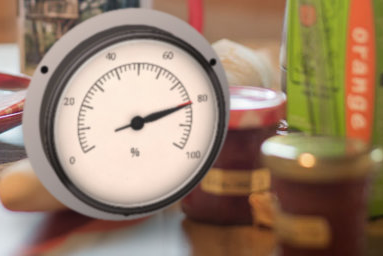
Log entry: 80 %
